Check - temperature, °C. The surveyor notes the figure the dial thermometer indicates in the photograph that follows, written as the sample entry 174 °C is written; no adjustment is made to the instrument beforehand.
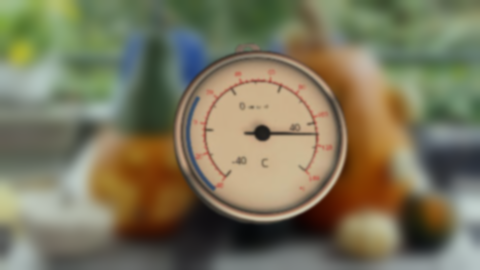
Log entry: 45 °C
